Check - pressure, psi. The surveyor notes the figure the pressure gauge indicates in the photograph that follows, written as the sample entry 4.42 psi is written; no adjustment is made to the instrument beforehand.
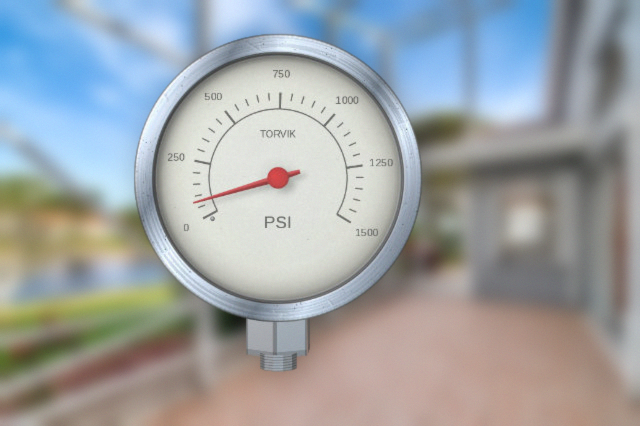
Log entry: 75 psi
